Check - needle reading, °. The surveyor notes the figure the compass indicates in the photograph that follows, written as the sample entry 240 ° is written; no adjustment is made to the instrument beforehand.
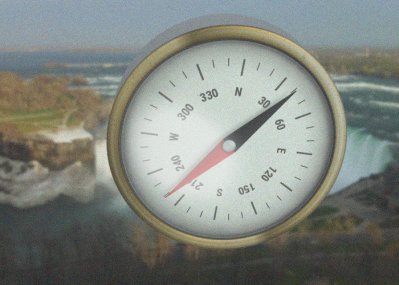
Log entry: 220 °
